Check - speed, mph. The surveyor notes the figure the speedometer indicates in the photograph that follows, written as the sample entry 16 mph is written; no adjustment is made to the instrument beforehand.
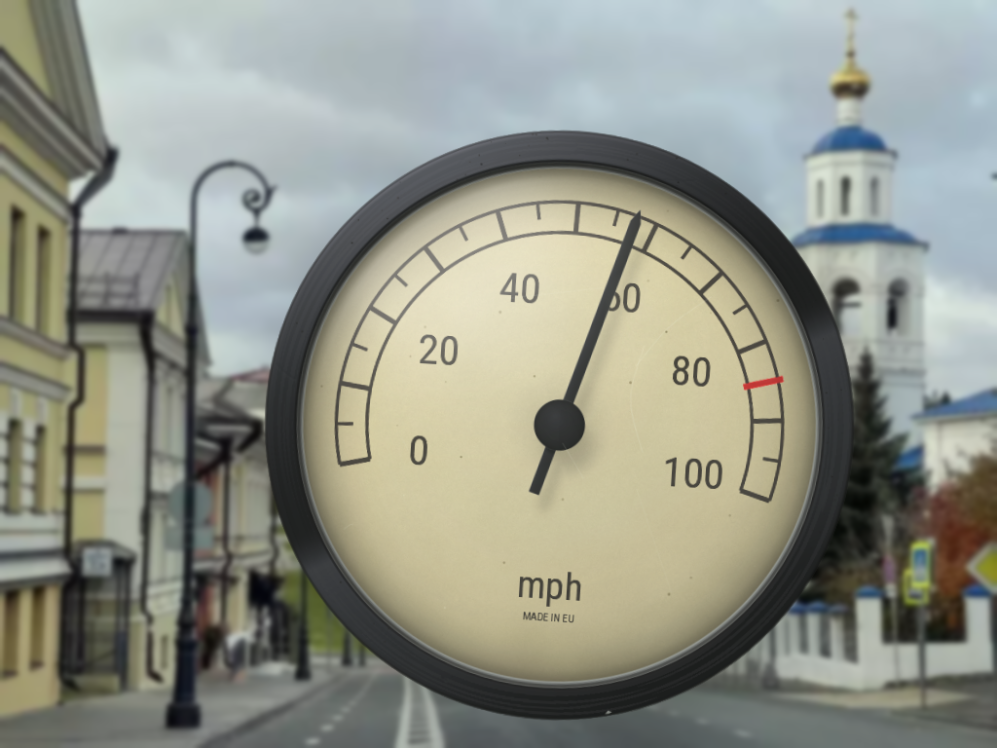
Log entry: 57.5 mph
